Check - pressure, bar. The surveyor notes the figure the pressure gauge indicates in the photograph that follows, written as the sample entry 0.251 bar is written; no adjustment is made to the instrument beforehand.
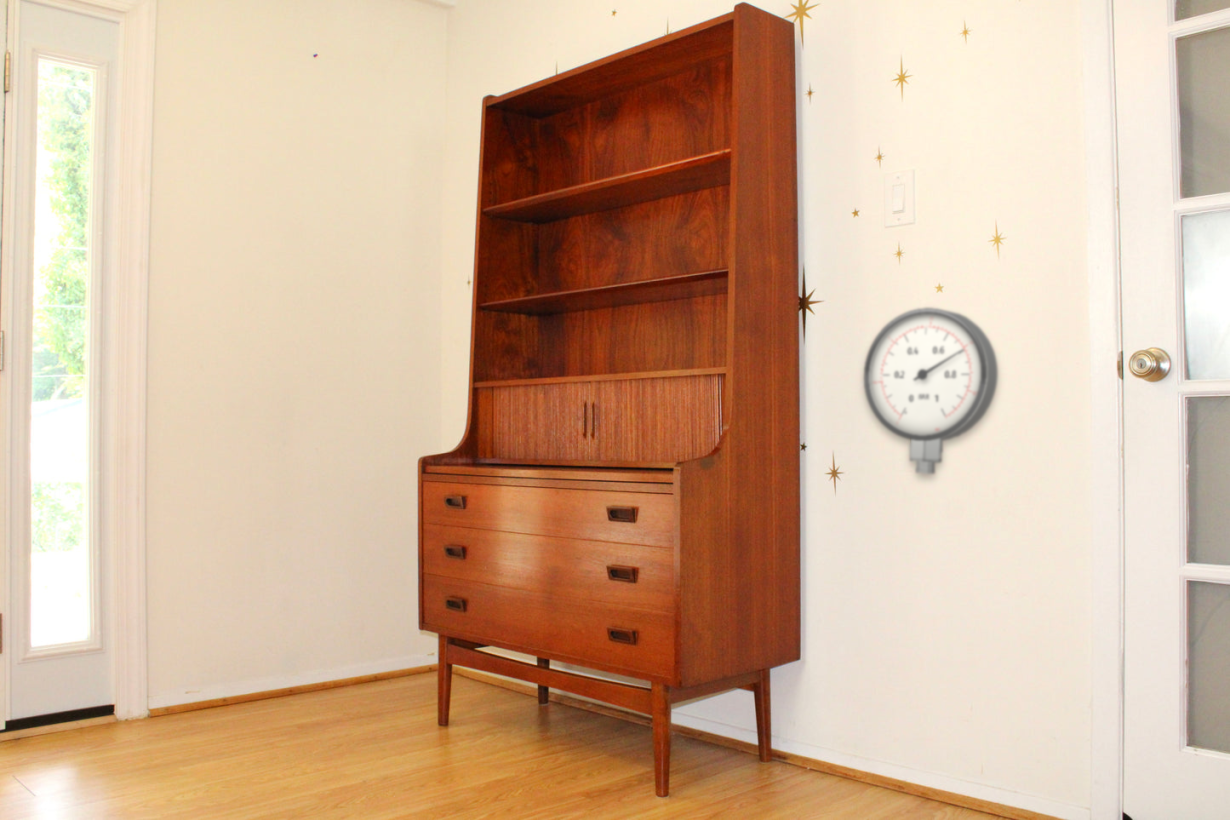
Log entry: 0.7 bar
